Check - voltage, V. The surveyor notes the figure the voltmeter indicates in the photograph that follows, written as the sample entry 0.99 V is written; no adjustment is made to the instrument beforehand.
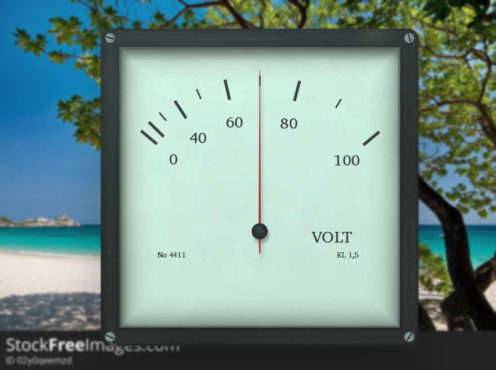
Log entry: 70 V
